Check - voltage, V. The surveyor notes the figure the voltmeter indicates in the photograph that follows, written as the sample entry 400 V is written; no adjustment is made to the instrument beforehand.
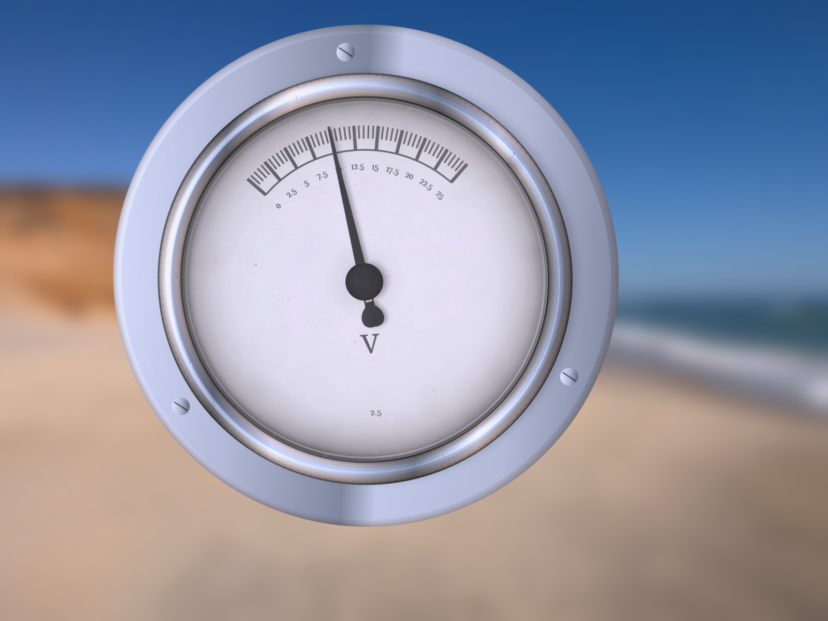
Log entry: 10 V
